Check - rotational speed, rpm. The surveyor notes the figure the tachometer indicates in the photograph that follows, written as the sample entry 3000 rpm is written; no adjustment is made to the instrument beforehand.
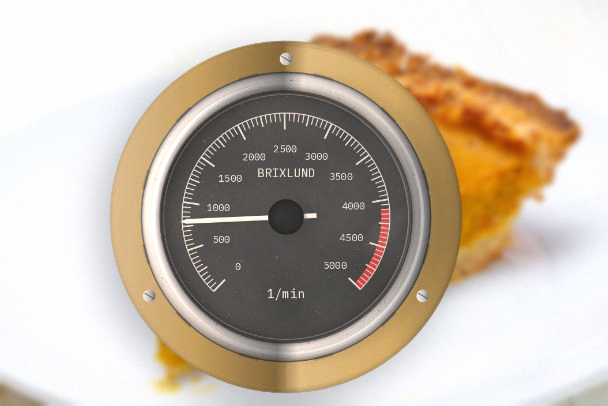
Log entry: 800 rpm
